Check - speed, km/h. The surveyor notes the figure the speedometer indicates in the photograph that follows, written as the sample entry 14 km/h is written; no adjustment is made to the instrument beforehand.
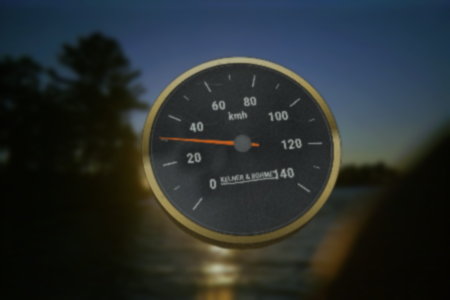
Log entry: 30 km/h
